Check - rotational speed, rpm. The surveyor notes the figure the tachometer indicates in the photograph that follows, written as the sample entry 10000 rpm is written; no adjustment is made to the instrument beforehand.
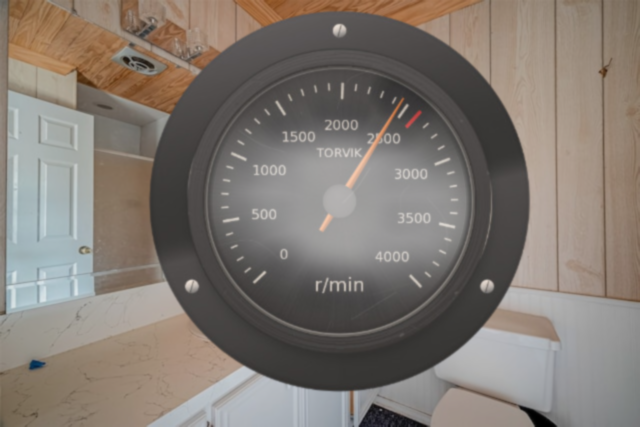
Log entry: 2450 rpm
